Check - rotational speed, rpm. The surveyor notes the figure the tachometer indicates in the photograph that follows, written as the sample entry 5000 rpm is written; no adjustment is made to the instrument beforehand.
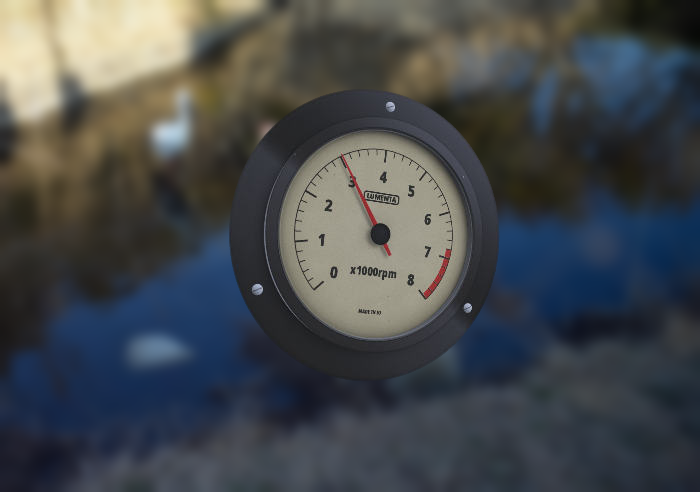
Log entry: 3000 rpm
